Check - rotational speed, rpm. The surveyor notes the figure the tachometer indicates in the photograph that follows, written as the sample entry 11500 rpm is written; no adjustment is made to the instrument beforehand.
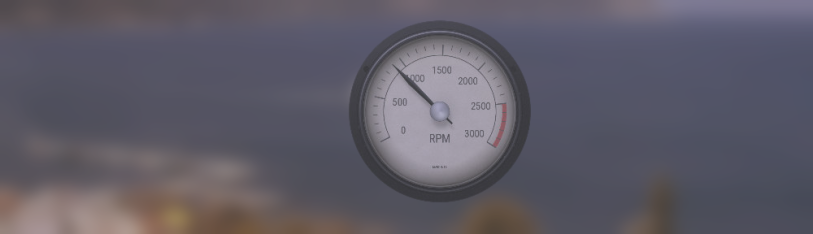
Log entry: 900 rpm
